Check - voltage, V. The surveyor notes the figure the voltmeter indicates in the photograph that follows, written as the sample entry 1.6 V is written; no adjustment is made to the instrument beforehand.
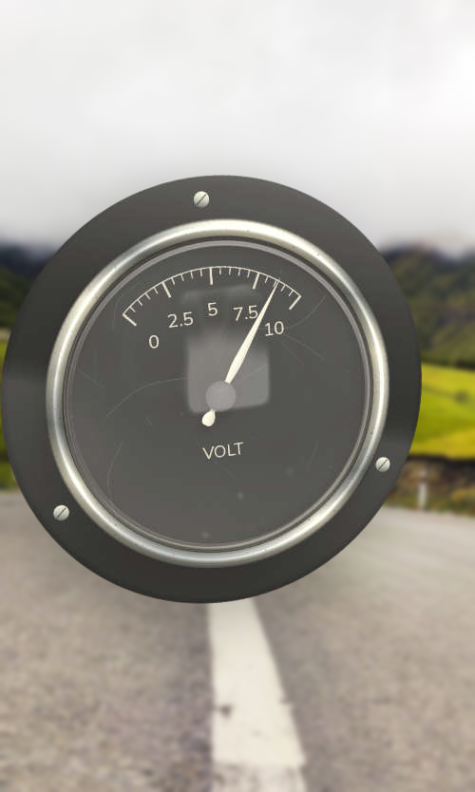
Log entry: 8.5 V
